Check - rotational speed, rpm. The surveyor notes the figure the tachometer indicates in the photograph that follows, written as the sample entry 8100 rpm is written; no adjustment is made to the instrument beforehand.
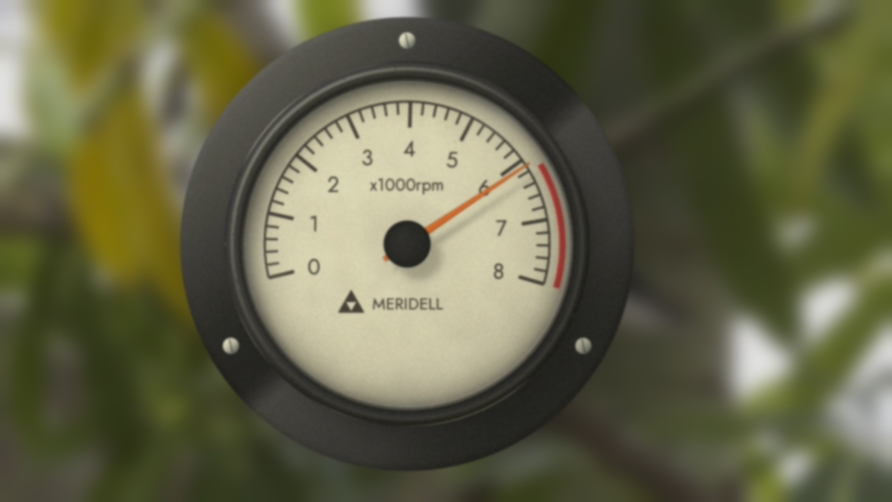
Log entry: 6100 rpm
